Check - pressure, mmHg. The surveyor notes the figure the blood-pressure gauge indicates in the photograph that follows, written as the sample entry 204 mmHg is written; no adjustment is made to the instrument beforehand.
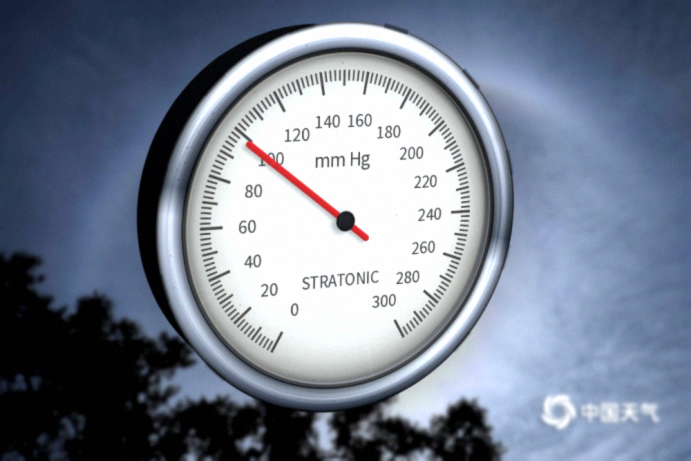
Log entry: 98 mmHg
